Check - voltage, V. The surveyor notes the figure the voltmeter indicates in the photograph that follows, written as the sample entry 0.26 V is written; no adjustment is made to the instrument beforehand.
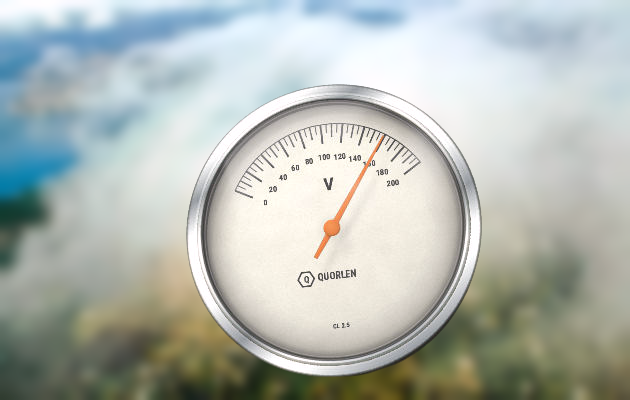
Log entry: 160 V
